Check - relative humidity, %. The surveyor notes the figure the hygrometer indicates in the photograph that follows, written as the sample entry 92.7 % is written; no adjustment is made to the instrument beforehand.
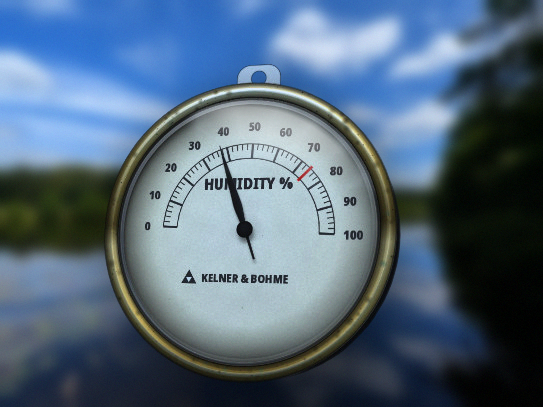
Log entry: 38 %
